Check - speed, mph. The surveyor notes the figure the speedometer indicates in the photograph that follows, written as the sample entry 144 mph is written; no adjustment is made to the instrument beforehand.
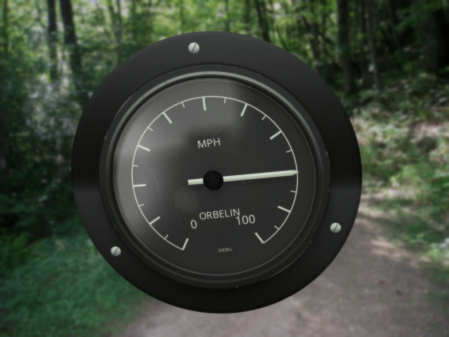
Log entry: 80 mph
